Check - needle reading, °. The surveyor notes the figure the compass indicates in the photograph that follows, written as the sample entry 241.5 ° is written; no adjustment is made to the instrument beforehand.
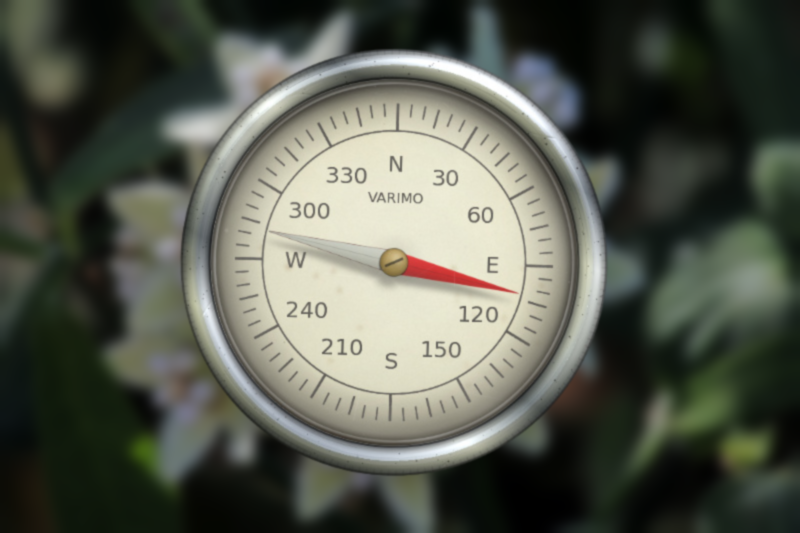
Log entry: 102.5 °
